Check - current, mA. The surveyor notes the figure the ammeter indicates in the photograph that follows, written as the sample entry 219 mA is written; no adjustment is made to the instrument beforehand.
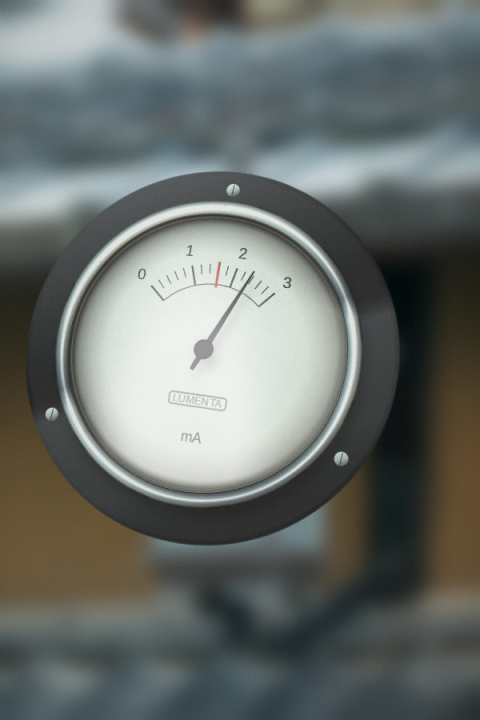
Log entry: 2.4 mA
